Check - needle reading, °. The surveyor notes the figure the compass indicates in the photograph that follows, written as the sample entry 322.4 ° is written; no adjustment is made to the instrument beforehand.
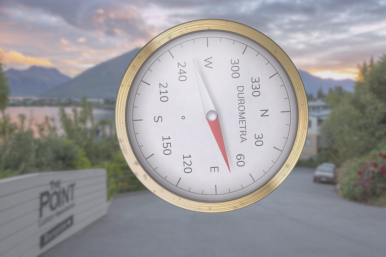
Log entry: 75 °
